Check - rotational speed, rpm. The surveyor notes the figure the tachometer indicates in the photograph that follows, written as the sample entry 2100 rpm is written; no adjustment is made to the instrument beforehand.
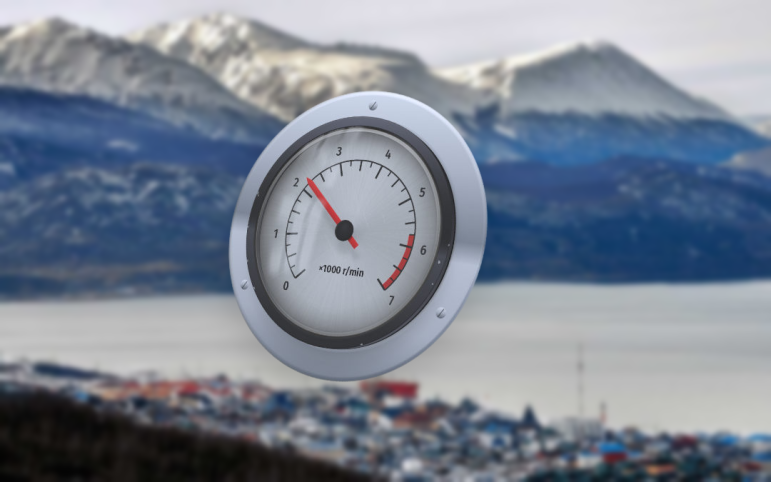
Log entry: 2250 rpm
